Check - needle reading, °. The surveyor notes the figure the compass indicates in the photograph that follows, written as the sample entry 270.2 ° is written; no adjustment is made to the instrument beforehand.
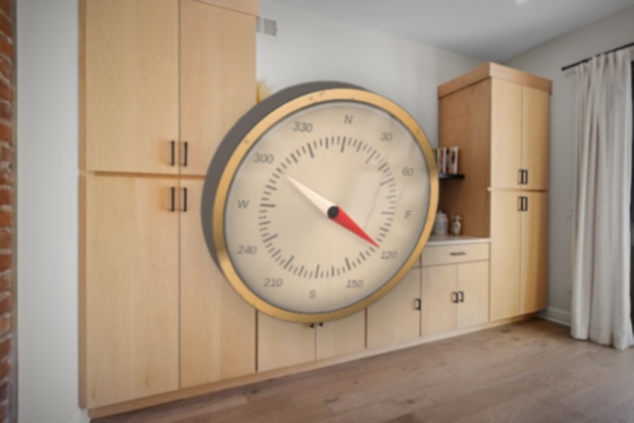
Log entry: 120 °
